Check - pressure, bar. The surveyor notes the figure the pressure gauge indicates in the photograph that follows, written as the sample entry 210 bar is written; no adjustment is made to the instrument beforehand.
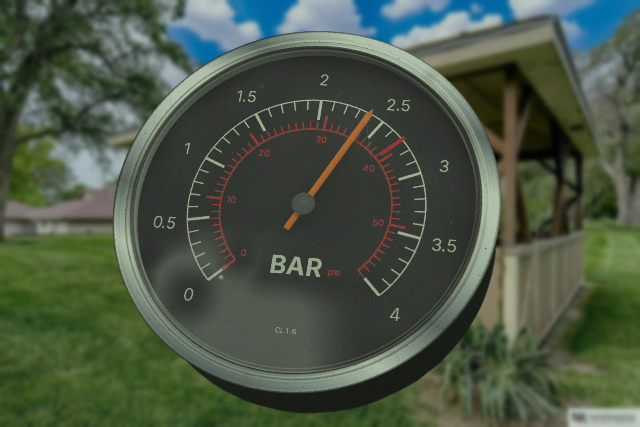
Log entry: 2.4 bar
